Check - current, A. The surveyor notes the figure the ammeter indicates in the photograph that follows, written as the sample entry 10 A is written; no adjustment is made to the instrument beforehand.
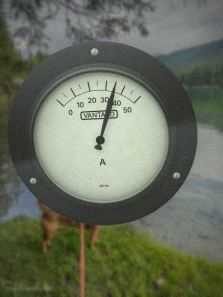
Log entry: 35 A
